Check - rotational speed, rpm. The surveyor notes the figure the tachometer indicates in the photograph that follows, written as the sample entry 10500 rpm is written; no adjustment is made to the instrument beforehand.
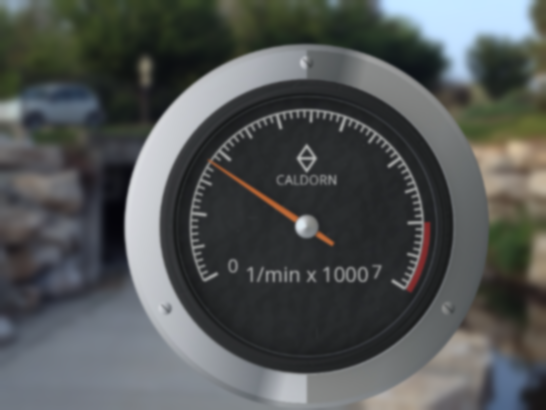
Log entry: 1800 rpm
